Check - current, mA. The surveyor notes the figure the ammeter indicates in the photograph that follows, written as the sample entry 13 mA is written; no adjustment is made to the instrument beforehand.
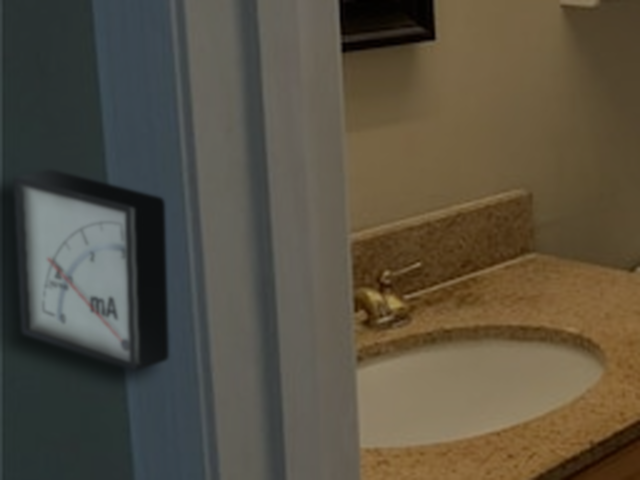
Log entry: 1 mA
